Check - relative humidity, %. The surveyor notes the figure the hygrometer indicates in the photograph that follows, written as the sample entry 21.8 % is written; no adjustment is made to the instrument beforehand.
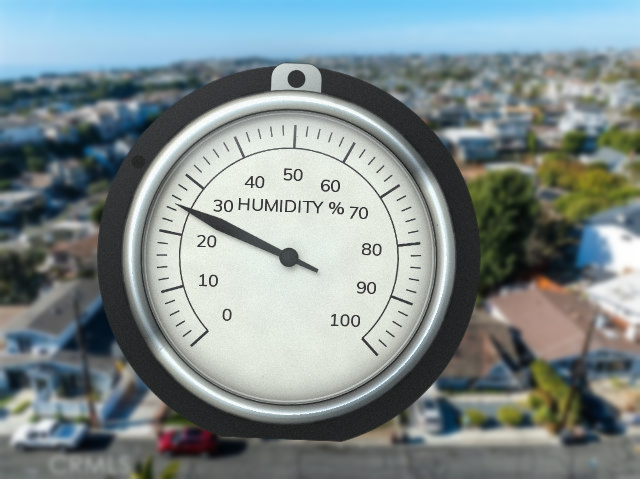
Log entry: 25 %
